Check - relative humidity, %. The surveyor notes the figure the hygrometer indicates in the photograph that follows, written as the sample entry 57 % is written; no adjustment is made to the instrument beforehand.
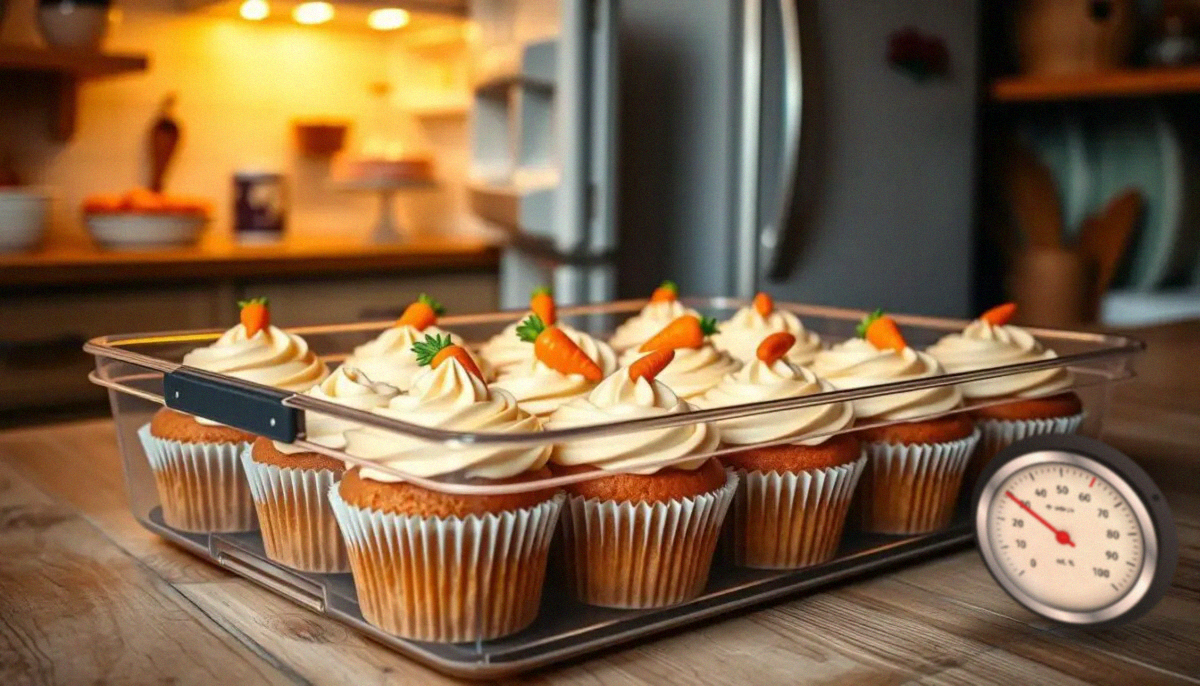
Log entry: 30 %
